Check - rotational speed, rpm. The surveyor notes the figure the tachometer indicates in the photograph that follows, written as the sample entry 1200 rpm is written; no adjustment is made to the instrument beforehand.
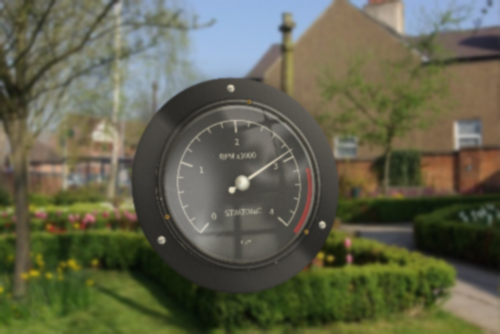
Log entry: 2900 rpm
